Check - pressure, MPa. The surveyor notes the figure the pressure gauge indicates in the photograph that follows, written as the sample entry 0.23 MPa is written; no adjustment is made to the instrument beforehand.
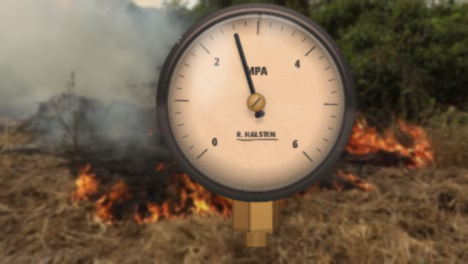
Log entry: 2.6 MPa
